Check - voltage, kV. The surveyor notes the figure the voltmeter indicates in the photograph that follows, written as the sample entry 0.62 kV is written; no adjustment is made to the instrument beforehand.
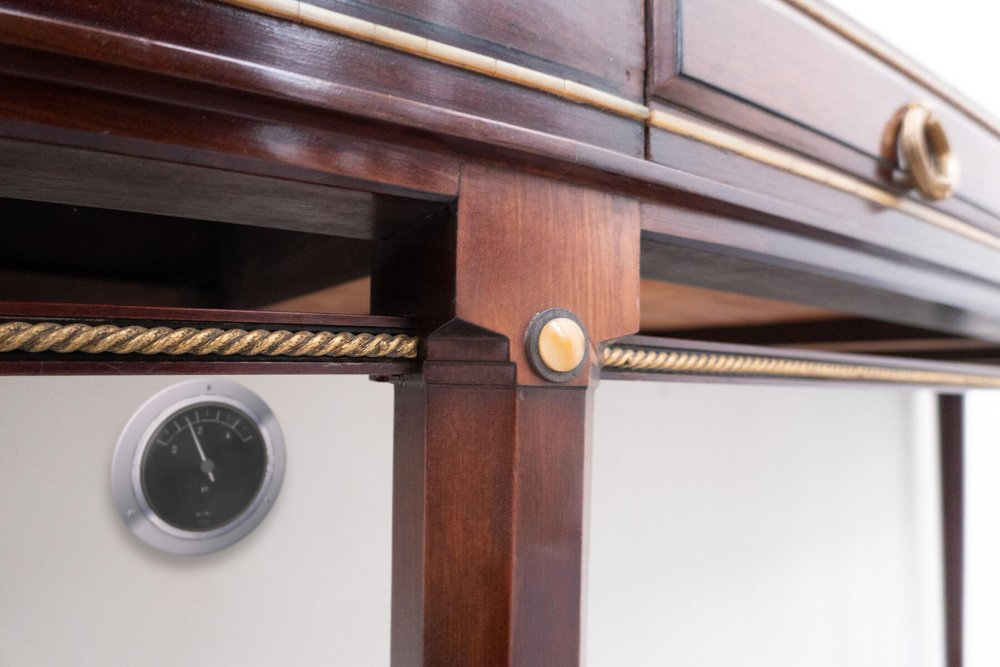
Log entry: 1.5 kV
